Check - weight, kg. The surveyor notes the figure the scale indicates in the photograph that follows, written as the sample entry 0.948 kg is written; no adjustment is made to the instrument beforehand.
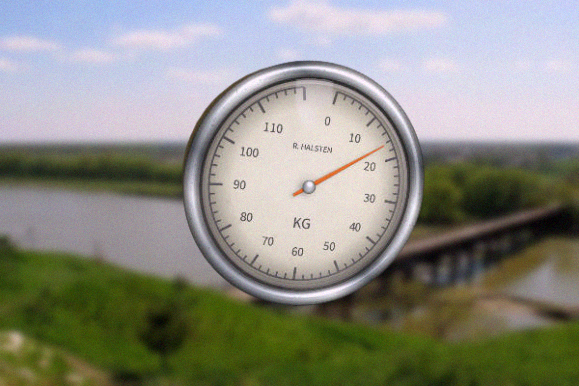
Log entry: 16 kg
